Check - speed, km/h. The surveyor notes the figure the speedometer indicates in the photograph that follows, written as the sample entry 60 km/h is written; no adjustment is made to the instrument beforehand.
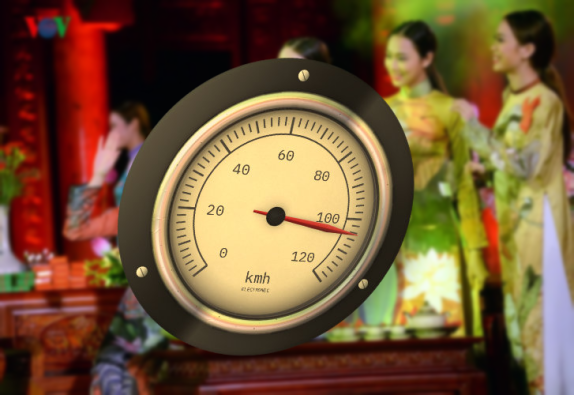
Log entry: 104 km/h
